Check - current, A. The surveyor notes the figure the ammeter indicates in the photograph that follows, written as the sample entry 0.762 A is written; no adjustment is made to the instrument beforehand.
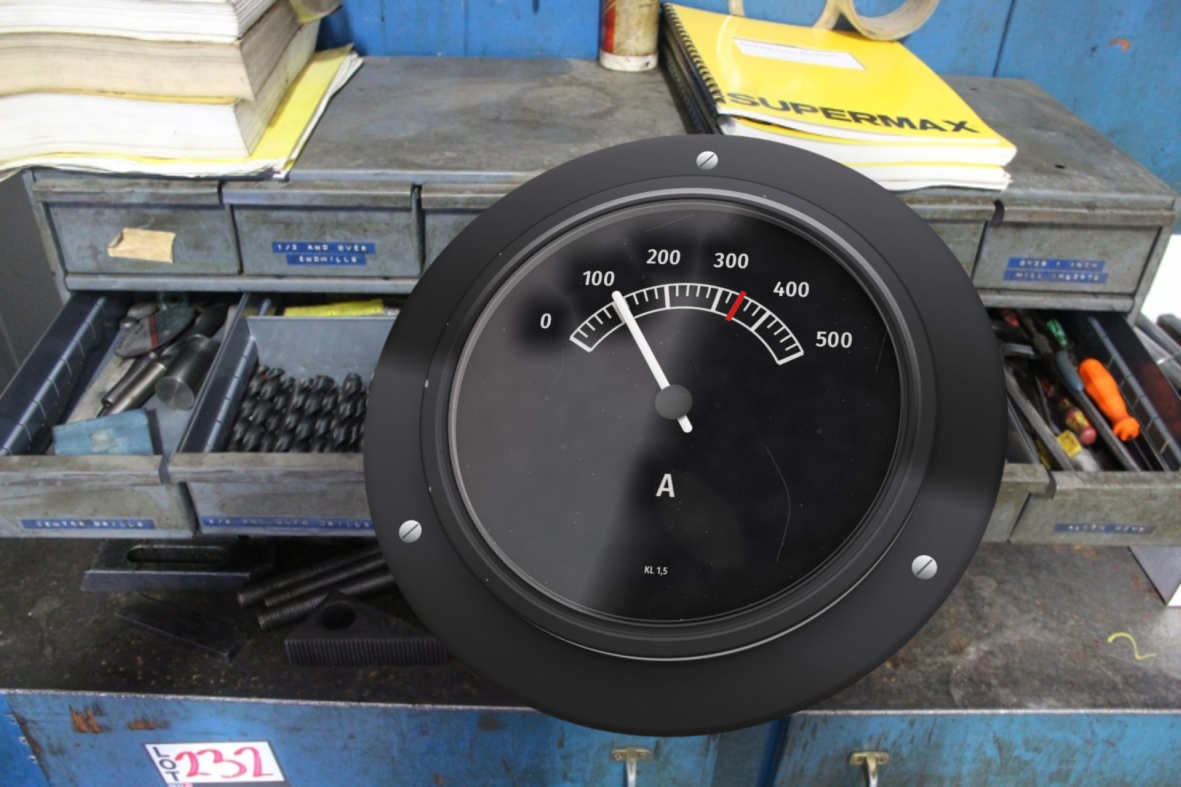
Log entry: 110 A
